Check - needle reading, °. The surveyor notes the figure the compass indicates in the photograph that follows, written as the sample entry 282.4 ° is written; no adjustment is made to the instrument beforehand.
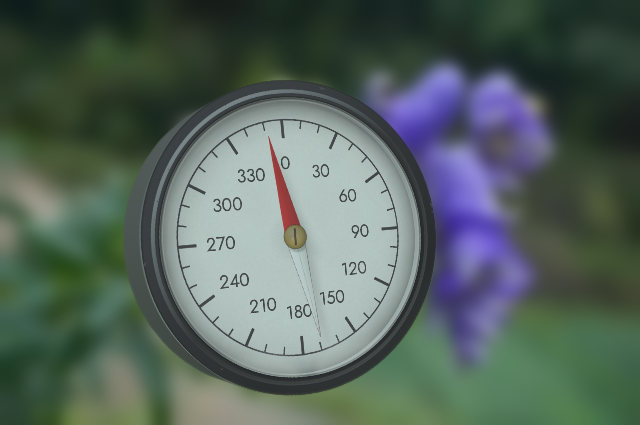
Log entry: 350 °
